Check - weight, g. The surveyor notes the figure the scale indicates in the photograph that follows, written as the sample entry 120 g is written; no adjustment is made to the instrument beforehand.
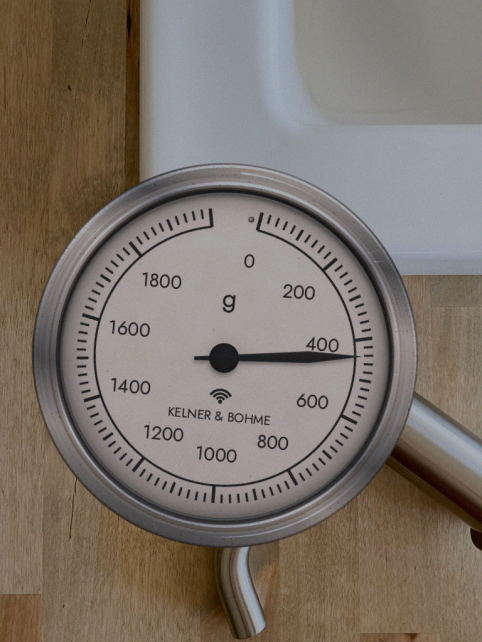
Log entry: 440 g
